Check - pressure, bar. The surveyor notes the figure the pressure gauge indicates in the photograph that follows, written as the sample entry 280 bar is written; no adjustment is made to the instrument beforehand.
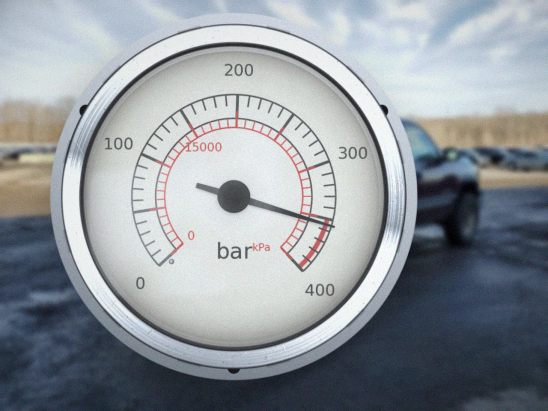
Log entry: 355 bar
